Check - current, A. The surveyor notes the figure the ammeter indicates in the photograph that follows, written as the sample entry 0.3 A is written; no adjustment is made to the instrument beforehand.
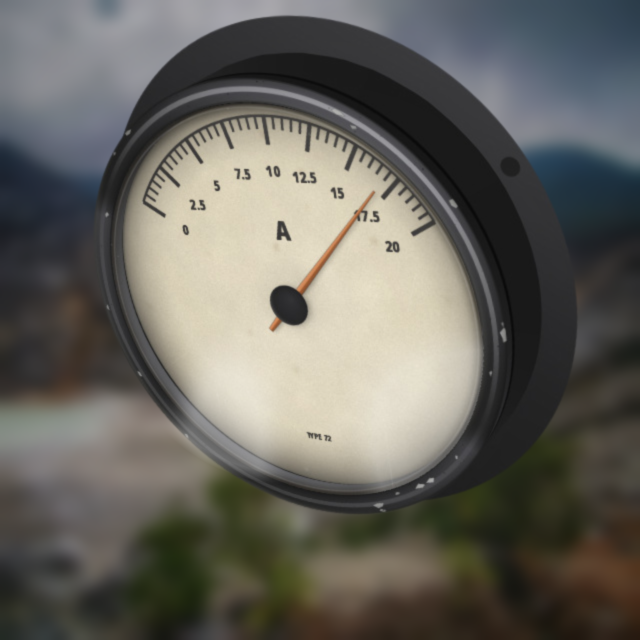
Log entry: 17 A
